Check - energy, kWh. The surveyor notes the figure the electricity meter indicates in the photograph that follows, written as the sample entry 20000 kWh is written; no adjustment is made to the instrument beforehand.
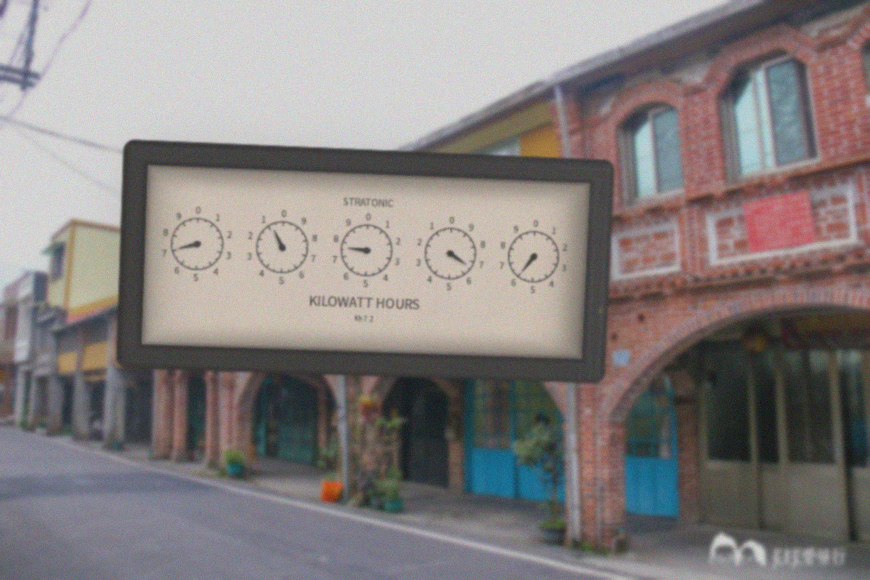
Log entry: 70766 kWh
